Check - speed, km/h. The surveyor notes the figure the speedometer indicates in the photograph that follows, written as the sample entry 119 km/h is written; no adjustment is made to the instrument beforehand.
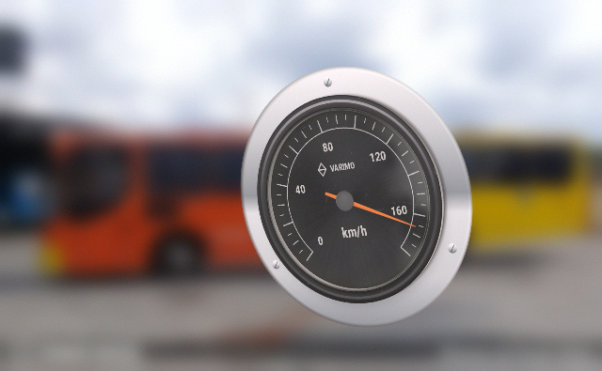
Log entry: 165 km/h
